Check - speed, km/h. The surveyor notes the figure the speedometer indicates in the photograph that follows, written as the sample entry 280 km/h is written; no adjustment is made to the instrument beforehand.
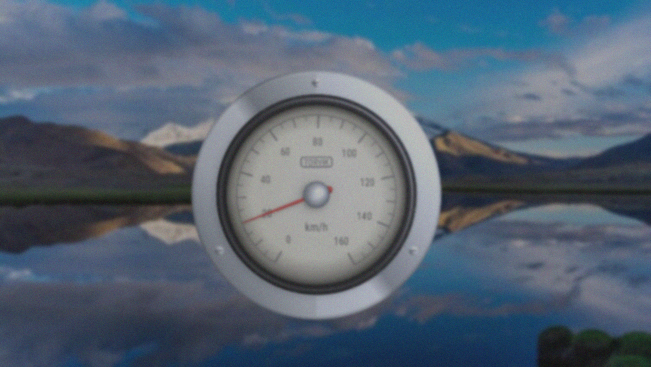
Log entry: 20 km/h
